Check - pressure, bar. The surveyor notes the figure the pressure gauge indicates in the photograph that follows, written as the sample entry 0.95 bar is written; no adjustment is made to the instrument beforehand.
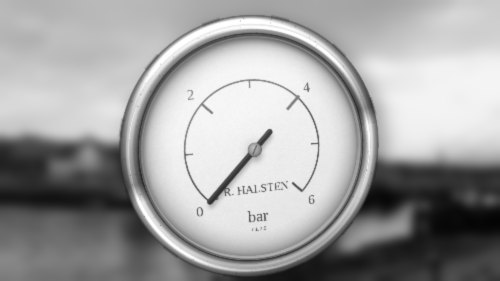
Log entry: 0 bar
